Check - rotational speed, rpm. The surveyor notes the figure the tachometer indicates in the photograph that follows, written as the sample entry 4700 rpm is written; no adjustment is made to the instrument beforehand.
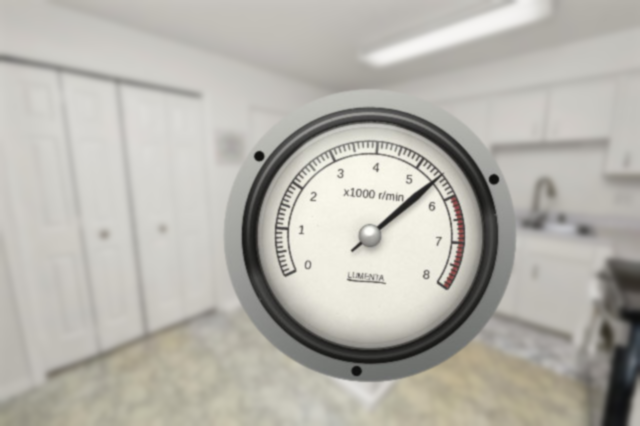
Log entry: 5500 rpm
